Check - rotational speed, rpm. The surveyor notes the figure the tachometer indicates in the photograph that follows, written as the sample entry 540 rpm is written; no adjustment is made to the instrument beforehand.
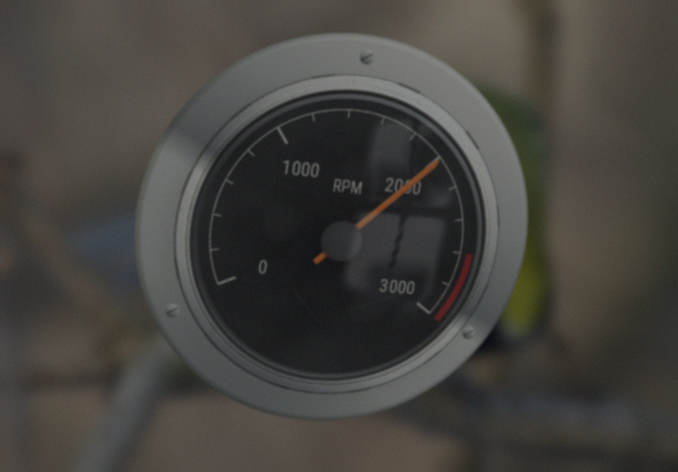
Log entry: 2000 rpm
